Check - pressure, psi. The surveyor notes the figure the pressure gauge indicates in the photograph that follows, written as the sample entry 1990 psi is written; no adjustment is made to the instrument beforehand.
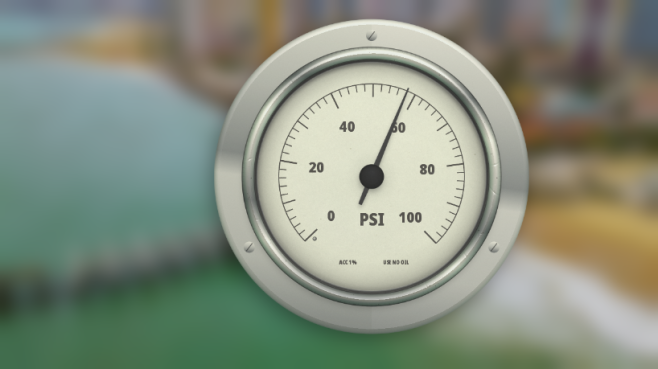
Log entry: 58 psi
